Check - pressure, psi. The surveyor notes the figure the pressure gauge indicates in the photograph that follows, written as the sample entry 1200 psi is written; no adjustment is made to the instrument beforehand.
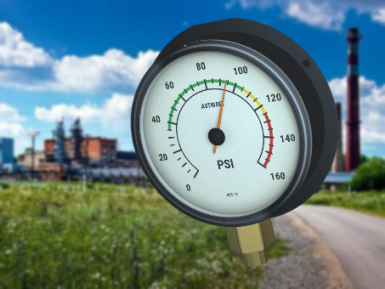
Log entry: 95 psi
